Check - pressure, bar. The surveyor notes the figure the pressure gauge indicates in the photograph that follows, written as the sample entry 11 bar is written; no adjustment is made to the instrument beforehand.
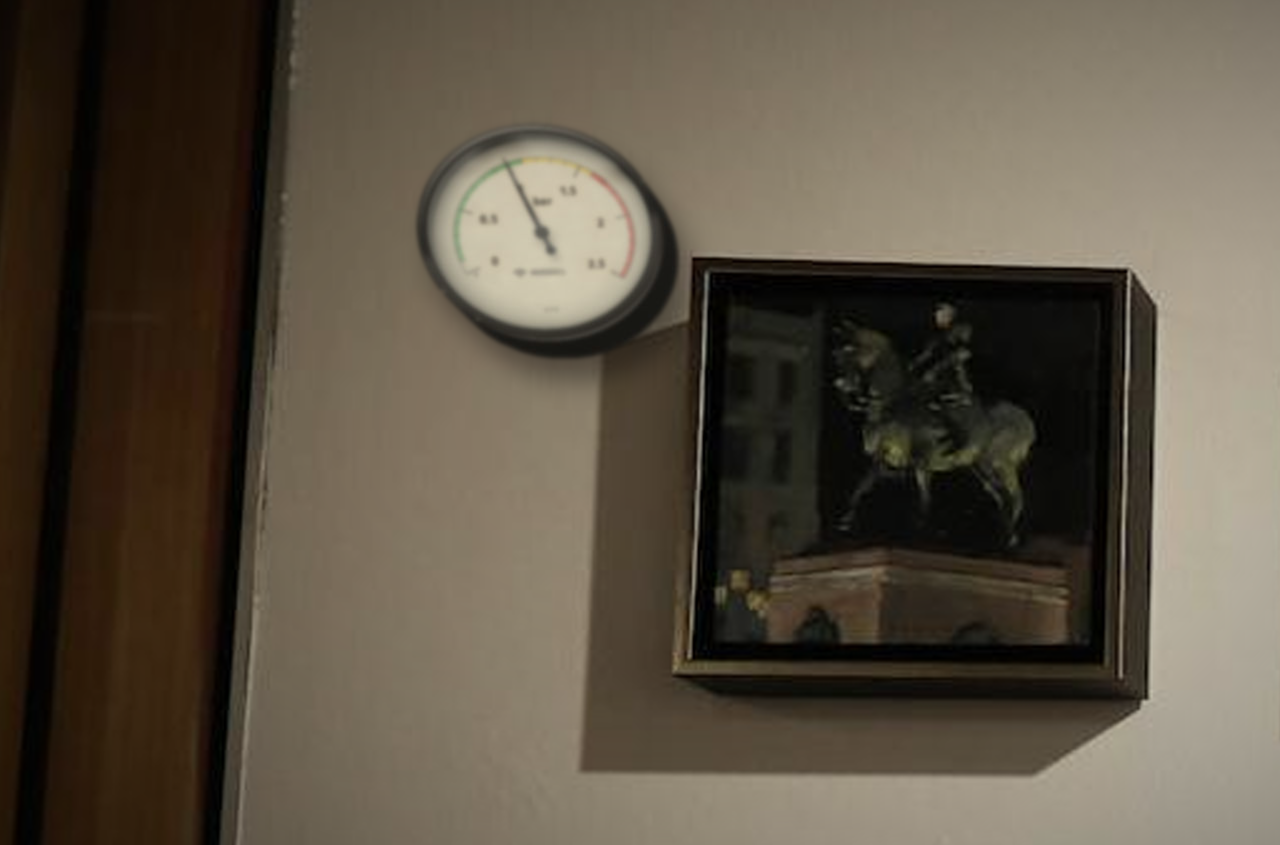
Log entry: 1 bar
